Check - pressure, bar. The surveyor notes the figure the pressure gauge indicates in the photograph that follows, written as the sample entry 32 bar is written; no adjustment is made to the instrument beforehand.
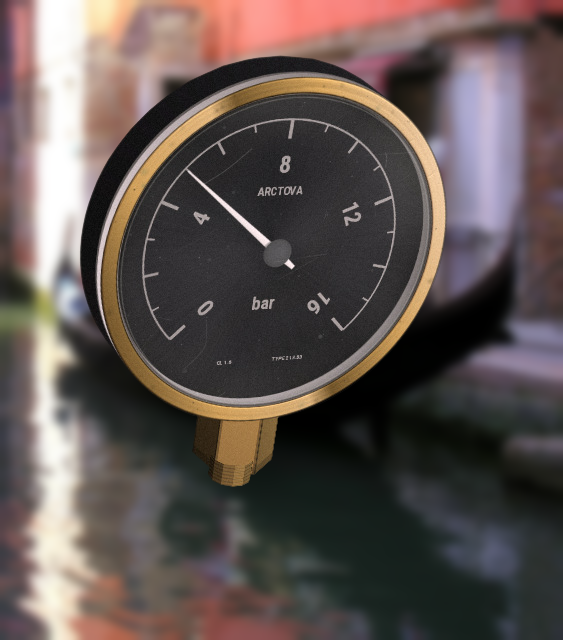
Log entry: 5 bar
